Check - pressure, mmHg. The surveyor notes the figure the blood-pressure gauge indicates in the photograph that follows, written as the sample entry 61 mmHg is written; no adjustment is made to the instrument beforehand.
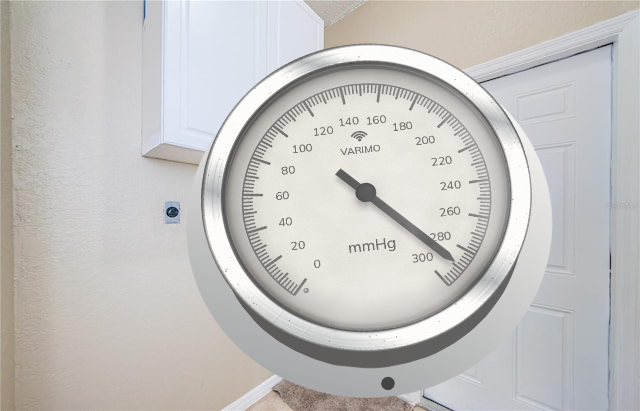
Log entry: 290 mmHg
